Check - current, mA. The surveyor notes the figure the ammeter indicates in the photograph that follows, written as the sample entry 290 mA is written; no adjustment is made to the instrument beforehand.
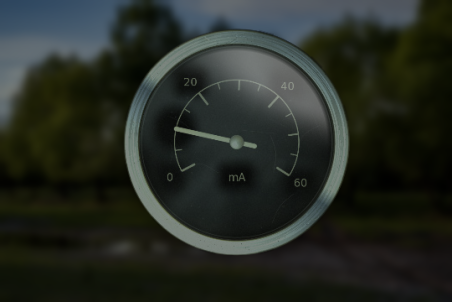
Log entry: 10 mA
